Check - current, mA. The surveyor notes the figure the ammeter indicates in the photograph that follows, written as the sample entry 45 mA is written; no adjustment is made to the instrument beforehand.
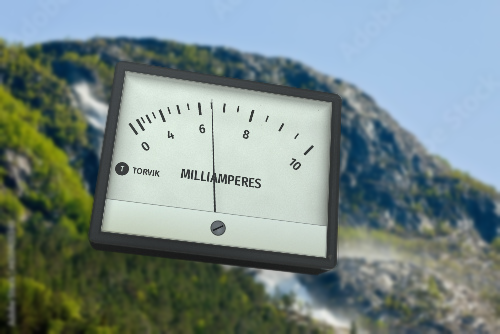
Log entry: 6.5 mA
